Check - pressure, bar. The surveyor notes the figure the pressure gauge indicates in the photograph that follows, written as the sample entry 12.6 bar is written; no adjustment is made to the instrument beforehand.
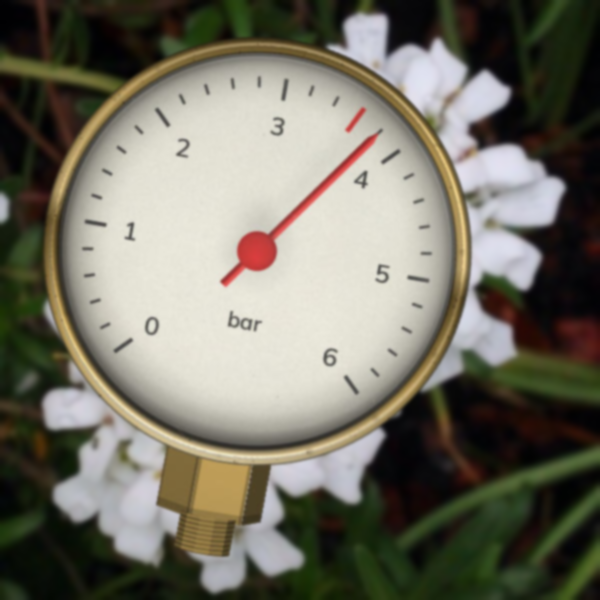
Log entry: 3.8 bar
